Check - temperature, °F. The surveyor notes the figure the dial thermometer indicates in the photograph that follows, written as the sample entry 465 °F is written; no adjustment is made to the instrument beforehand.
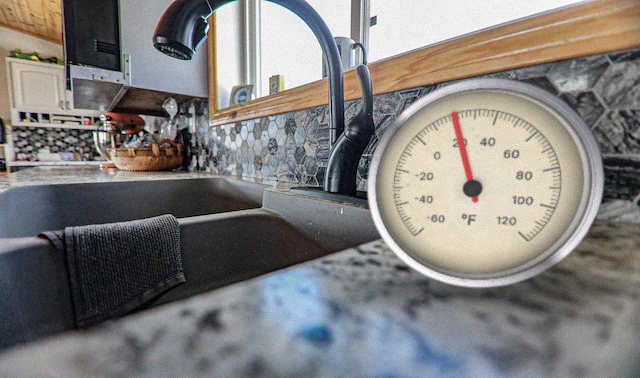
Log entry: 20 °F
